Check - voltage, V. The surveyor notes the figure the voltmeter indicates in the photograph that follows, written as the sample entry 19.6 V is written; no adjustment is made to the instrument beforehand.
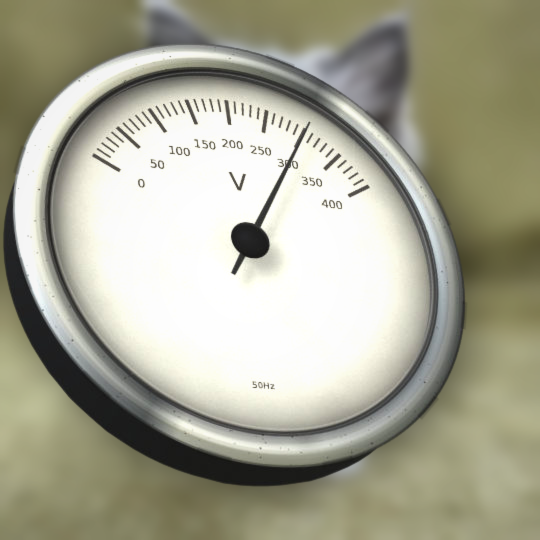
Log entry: 300 V
